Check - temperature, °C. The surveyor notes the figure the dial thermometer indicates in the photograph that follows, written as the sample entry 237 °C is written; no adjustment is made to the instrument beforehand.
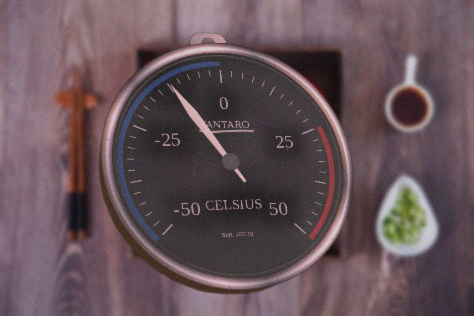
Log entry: -12.5 °C
